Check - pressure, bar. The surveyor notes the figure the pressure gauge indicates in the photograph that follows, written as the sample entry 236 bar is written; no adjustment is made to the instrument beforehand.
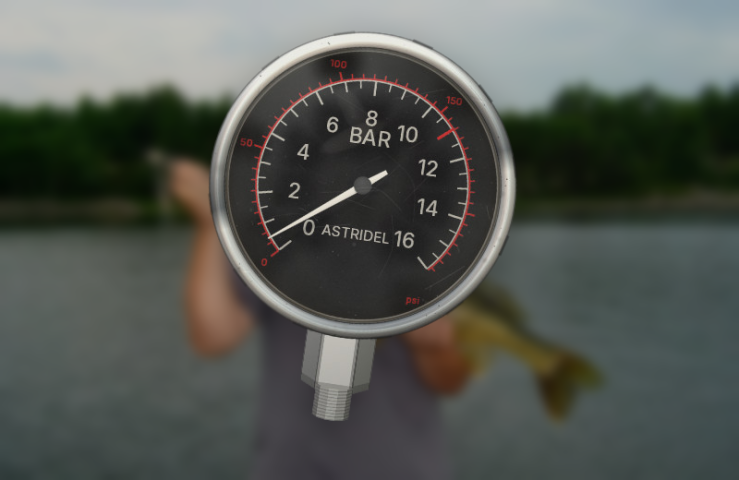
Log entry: 0.5 bar
